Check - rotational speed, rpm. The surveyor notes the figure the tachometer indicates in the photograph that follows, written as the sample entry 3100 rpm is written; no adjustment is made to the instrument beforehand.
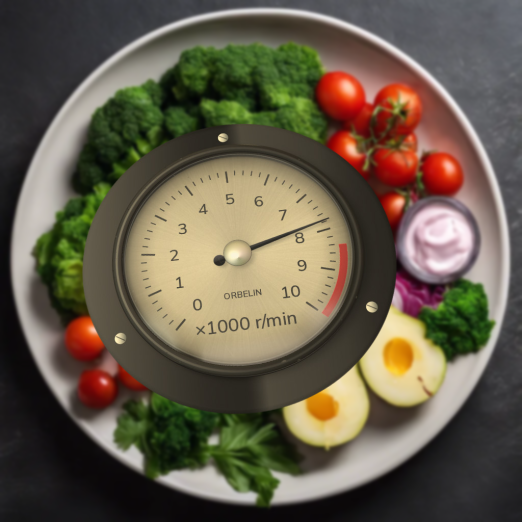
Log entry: 7800 rpm
